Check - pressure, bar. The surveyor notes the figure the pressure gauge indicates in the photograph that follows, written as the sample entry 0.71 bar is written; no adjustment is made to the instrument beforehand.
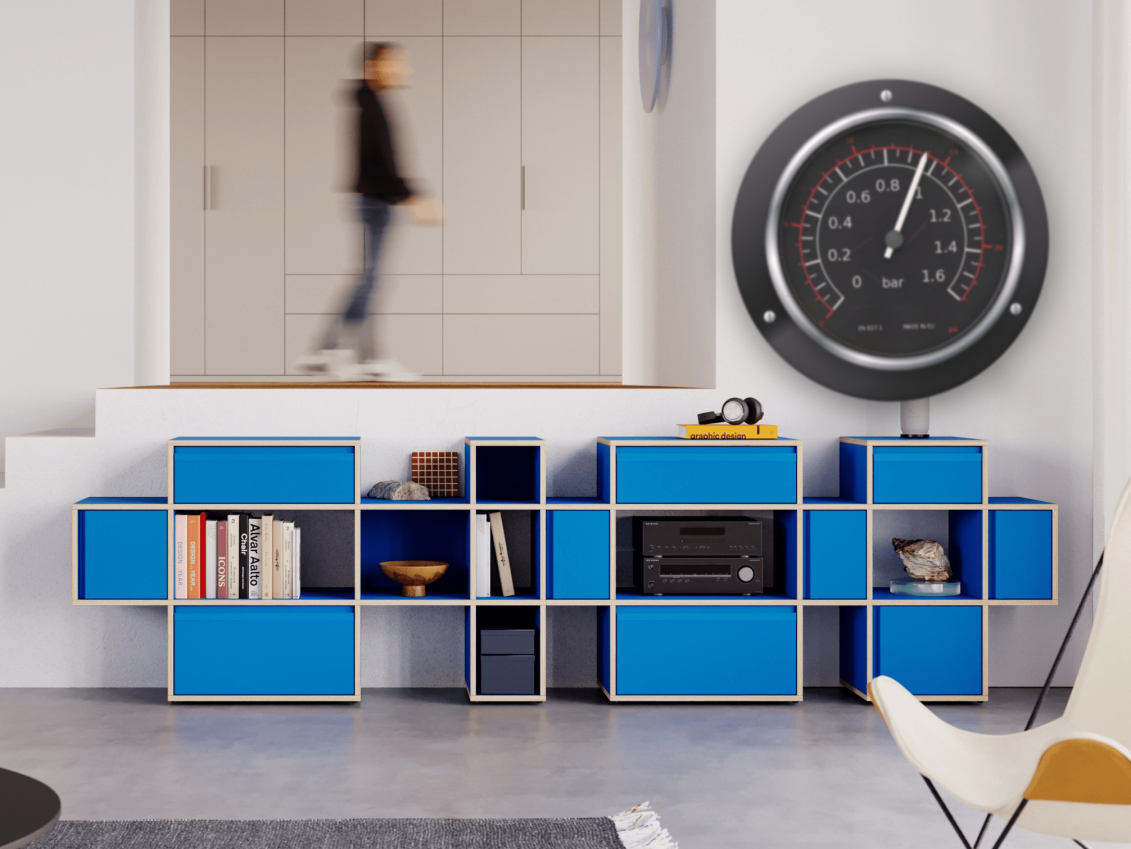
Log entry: 0.95 bar
